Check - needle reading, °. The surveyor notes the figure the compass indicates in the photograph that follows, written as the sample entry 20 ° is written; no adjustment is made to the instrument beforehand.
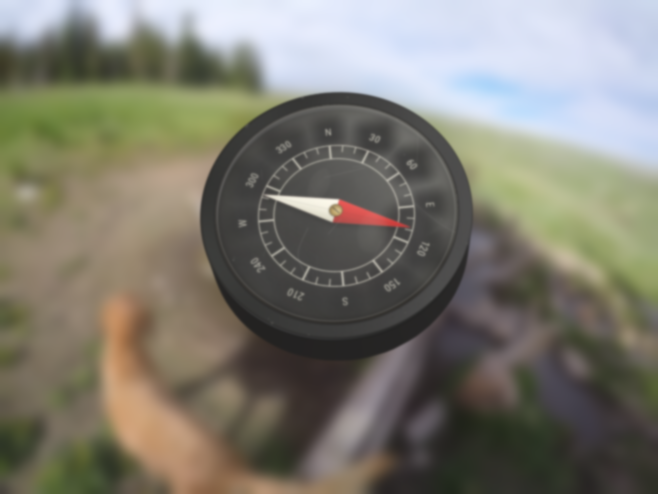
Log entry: 110 °
